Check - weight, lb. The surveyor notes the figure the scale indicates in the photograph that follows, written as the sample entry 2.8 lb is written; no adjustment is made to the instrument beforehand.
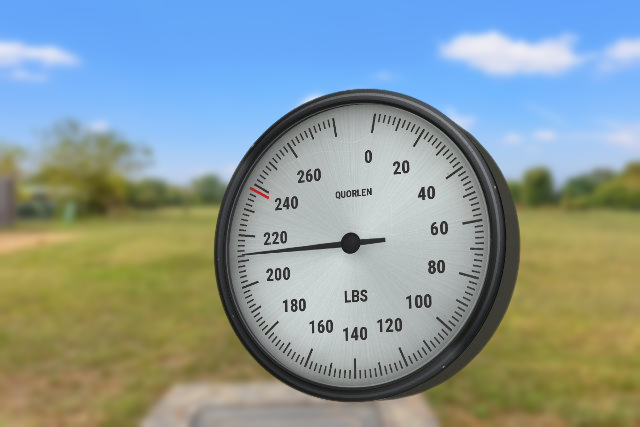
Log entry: 212 lb
